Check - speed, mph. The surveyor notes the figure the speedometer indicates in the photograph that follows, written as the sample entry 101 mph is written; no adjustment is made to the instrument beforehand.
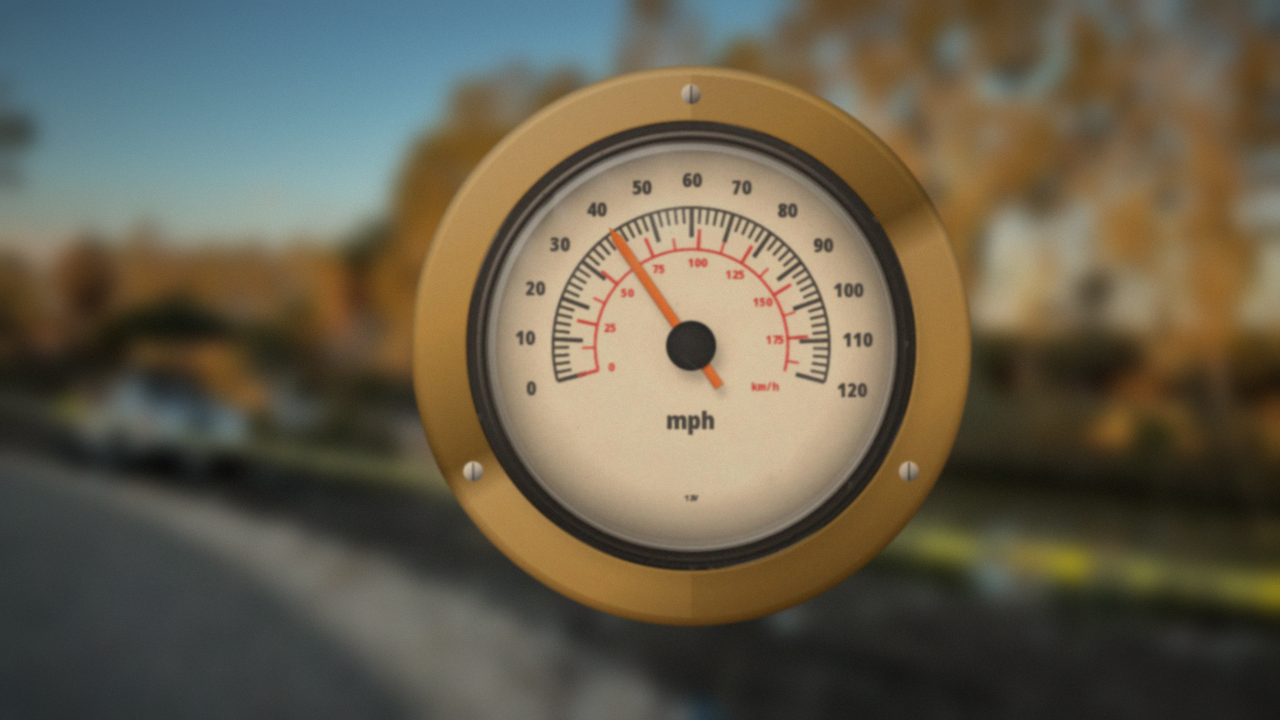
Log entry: 40 mph
